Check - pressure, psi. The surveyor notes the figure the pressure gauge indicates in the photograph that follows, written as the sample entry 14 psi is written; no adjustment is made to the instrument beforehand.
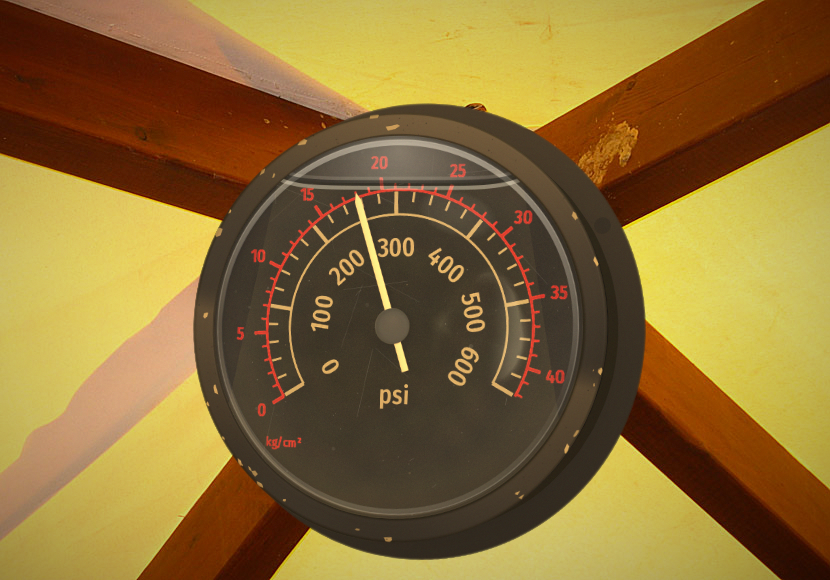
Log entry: 260 psi
